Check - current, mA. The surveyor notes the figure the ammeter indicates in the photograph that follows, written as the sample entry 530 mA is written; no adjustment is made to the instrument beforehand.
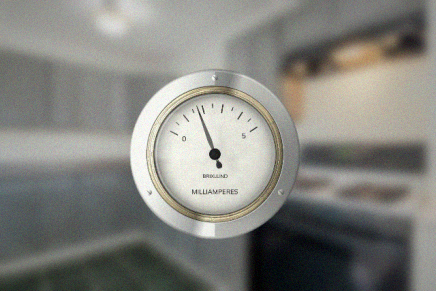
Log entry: 1.75 mA
